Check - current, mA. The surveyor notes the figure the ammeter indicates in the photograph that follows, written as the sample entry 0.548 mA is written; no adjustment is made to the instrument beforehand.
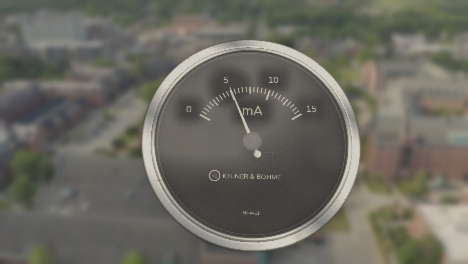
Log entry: 5 mA
